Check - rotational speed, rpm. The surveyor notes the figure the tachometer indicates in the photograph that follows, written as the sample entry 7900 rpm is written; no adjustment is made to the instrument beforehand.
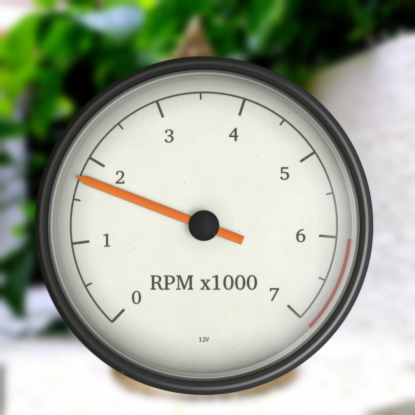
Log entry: 1750 rpm
